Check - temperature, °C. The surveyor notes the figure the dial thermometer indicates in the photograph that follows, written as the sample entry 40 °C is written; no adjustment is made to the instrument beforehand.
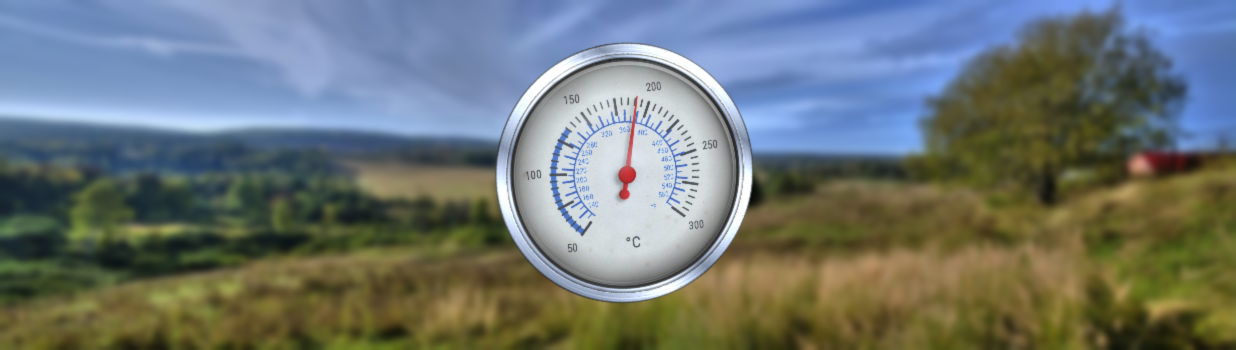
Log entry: 190 °C
